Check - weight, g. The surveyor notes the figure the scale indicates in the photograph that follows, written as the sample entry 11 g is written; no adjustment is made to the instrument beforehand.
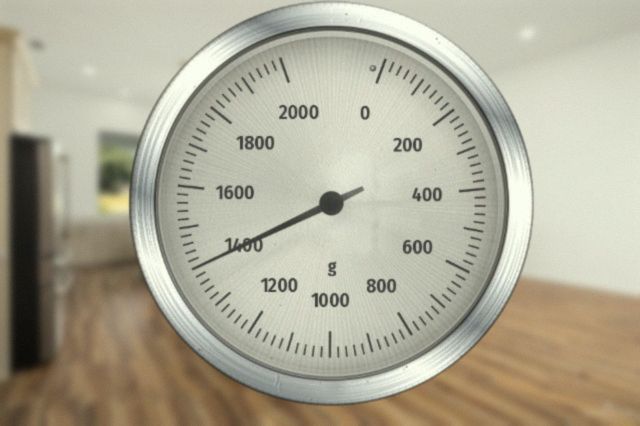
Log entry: 1400 g
